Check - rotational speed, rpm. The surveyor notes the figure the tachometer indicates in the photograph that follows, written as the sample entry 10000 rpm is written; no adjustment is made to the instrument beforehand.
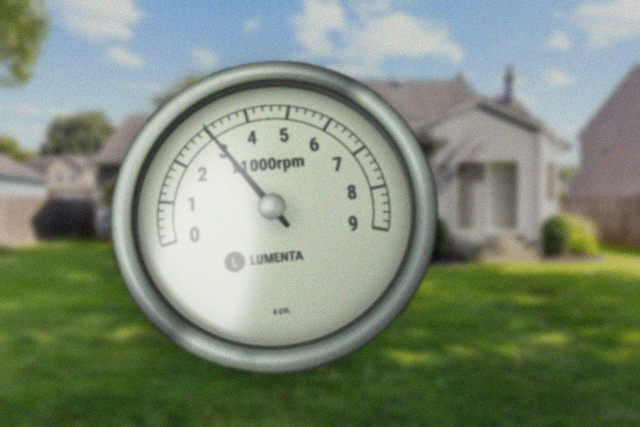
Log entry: 3000 rpm
